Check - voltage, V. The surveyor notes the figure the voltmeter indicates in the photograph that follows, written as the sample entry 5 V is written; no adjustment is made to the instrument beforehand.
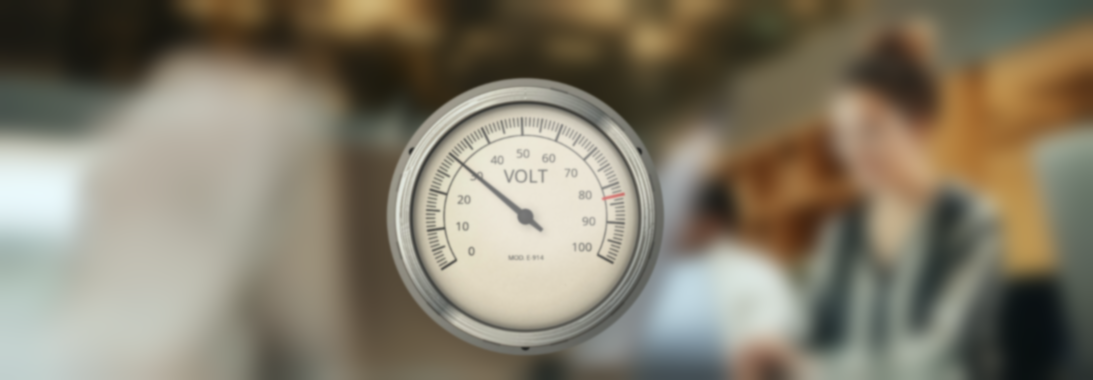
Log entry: 30 V
